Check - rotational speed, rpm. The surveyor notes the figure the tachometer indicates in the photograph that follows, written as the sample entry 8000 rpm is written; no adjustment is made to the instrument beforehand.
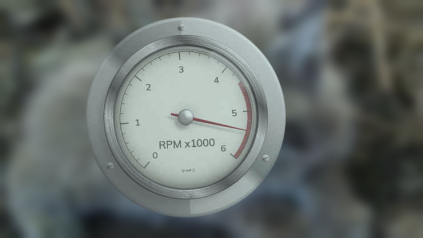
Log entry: 5400 rpm
